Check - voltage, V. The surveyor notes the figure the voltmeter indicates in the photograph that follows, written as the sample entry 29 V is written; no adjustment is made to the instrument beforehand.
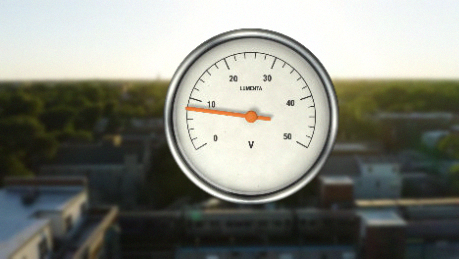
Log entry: 8 V
